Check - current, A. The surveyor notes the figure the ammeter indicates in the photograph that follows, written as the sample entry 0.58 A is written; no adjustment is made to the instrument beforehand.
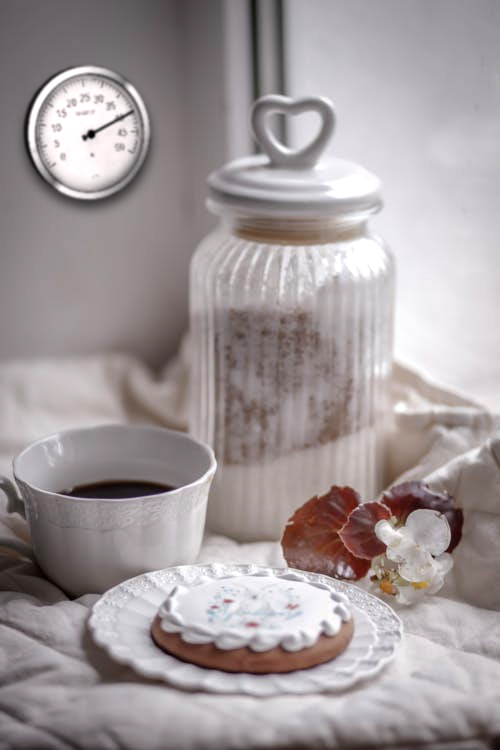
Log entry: 40 A
